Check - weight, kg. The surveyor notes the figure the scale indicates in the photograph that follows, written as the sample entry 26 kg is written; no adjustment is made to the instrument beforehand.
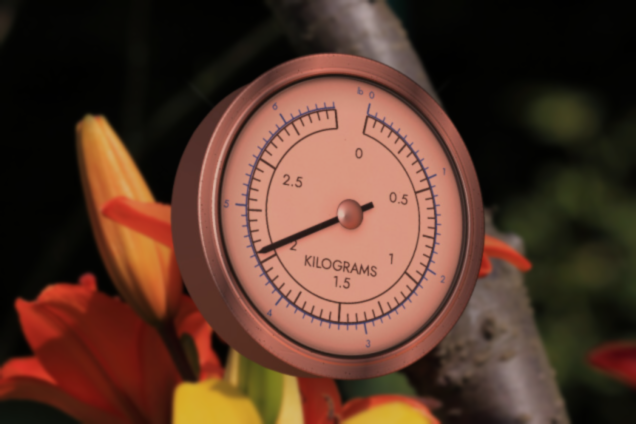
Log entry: 2.05 kg
